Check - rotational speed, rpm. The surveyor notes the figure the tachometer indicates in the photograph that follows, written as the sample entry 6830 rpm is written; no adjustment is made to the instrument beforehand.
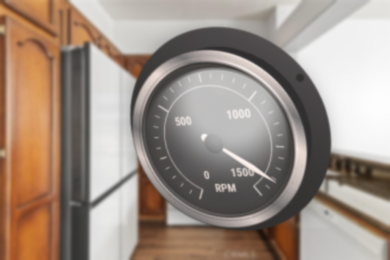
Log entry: 1400 rpm
